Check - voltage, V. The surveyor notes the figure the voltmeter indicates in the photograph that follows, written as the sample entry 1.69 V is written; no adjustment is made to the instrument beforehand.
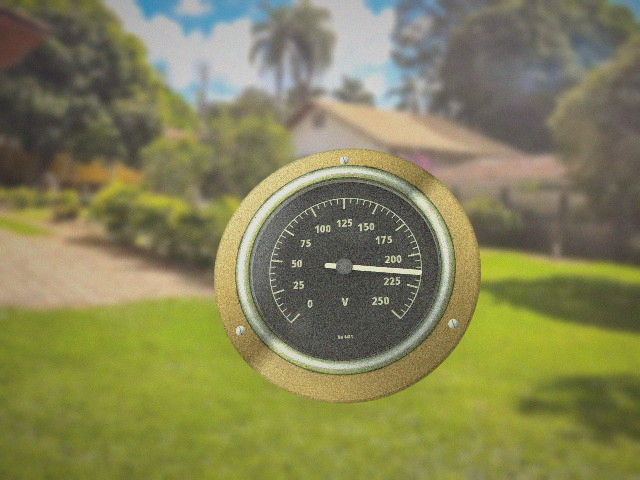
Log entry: 215 V
